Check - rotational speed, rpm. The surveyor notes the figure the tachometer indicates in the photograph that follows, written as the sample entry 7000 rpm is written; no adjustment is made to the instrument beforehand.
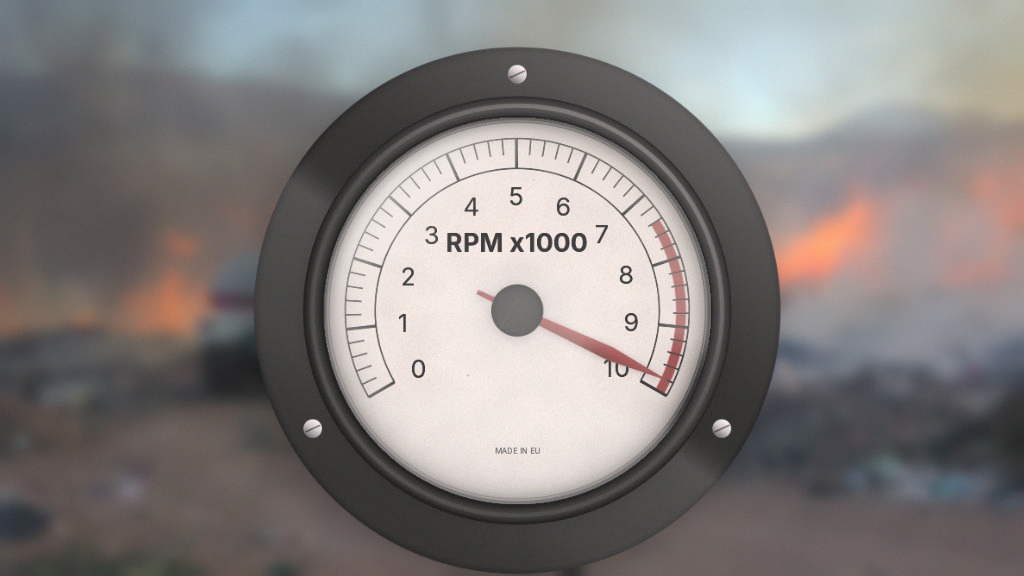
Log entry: 9800 rpm
